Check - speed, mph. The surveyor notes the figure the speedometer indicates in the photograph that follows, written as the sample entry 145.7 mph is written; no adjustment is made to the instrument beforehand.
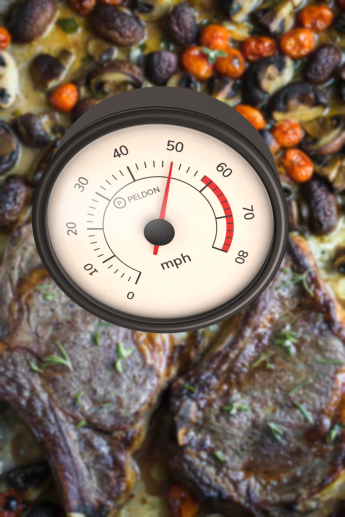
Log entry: 50 mph
